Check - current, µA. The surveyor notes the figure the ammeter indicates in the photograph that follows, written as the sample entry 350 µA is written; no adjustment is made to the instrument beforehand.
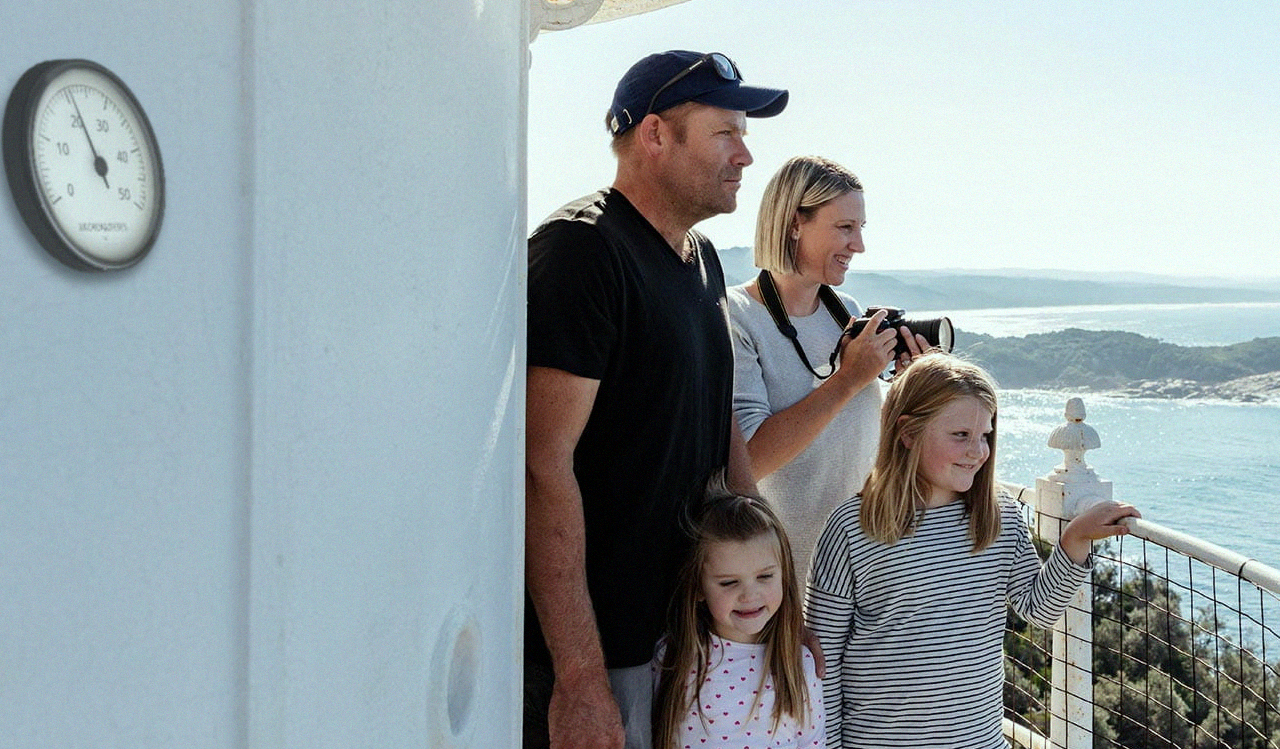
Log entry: 20 µA
